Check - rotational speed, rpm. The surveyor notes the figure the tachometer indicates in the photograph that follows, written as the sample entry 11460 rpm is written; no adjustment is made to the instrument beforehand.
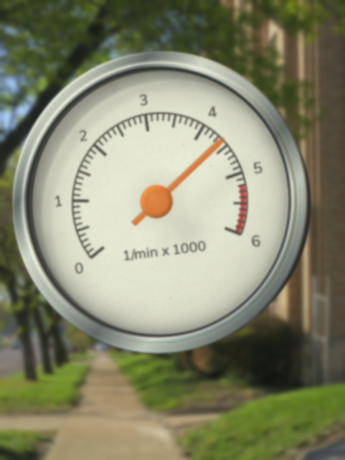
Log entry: 4400 rpm
